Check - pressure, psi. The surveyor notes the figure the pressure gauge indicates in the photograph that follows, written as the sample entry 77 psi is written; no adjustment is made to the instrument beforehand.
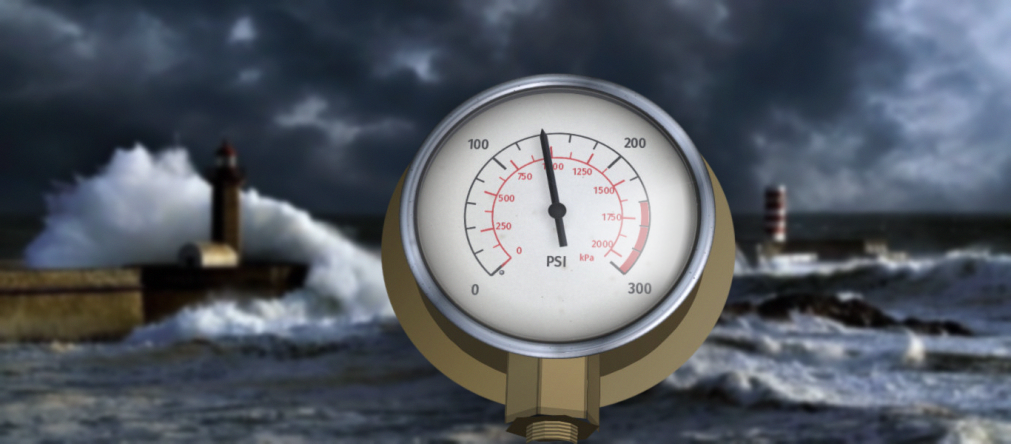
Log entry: 140 psi
